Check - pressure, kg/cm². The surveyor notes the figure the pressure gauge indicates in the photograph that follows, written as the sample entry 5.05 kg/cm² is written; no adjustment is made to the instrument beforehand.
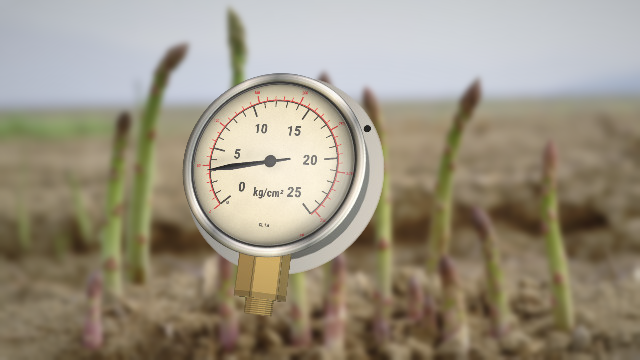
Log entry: 3 kg/cm²
